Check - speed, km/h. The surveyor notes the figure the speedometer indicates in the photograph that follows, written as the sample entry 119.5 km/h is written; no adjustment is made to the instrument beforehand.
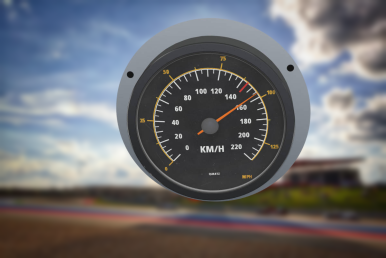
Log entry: 155 km/h
